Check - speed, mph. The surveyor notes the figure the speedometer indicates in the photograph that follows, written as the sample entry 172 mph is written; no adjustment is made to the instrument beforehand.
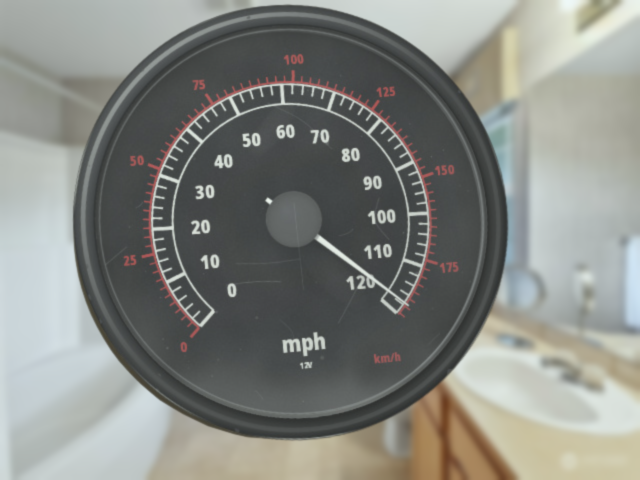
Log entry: 118 mph
